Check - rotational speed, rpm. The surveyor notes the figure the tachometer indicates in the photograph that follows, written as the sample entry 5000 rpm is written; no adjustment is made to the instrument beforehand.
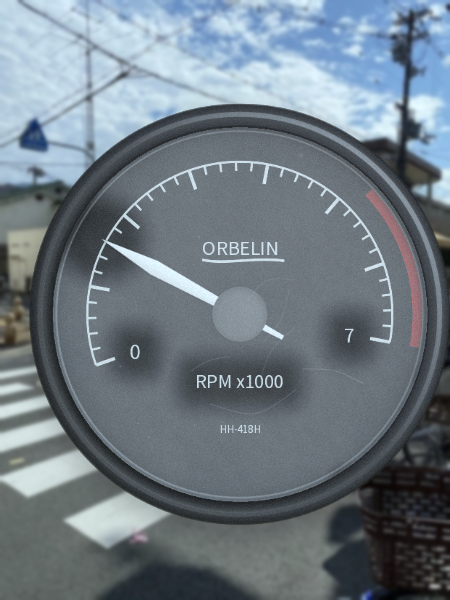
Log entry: 1600 rpm
